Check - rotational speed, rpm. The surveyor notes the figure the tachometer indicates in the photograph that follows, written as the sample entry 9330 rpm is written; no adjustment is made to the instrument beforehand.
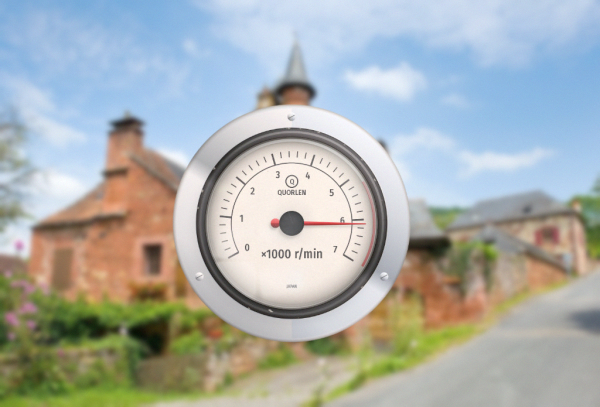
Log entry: 6100 rpm
